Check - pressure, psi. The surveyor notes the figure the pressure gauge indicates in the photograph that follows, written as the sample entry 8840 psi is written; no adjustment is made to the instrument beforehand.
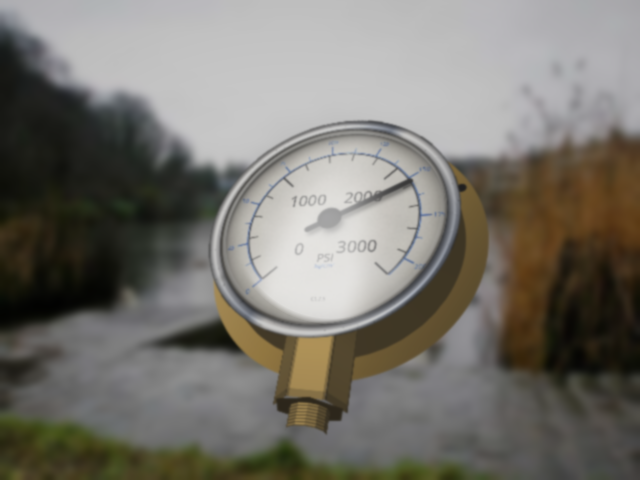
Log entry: 2200 psi
